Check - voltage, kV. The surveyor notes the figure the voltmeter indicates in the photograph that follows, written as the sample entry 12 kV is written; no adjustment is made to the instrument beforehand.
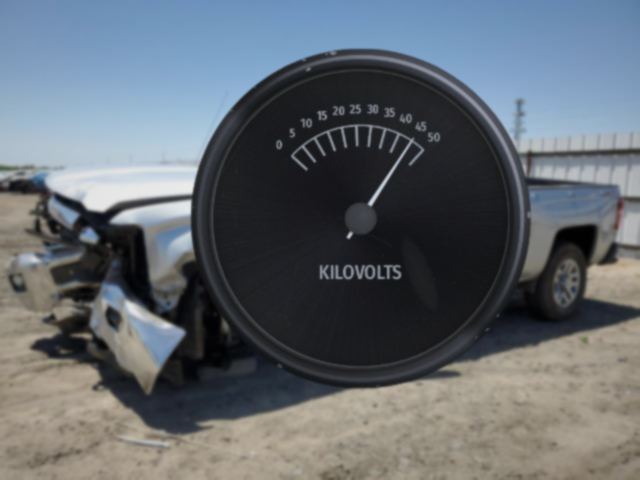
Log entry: 45 kV
